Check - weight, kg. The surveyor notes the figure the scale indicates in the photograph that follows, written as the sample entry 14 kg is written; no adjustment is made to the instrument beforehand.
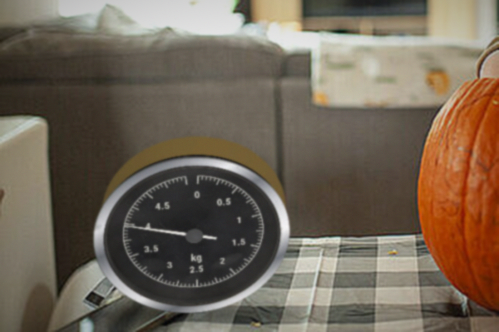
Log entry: 4 kg
